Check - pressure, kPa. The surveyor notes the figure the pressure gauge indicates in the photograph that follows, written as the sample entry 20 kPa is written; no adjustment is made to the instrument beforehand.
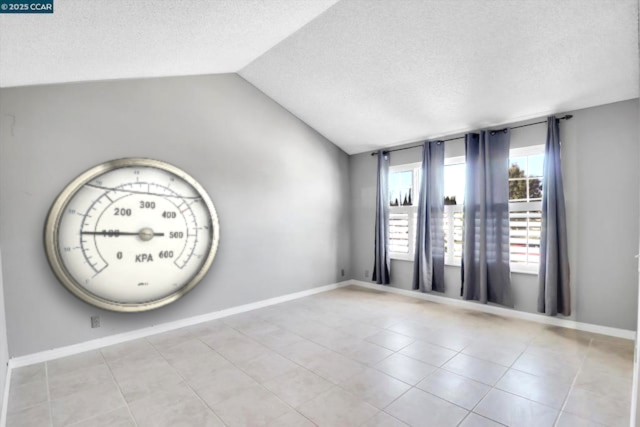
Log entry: 100 kPa
